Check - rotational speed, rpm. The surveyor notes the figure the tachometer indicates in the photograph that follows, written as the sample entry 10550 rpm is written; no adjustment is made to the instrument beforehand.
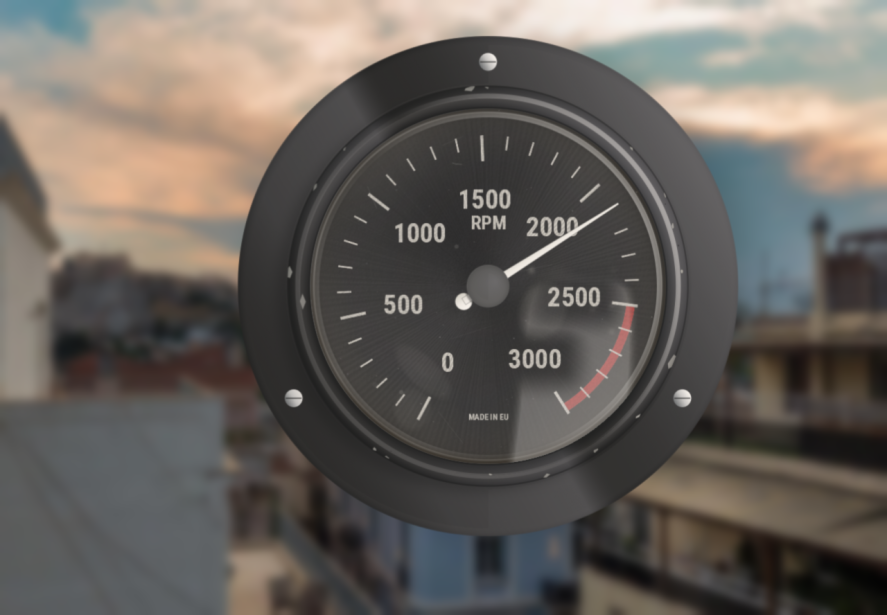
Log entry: 2100 rpm
